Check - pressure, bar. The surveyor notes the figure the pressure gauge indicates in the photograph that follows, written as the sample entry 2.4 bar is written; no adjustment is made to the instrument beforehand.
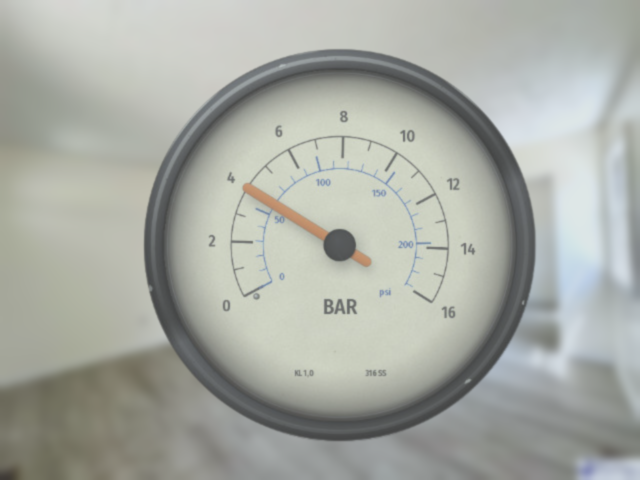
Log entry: 4 bar
